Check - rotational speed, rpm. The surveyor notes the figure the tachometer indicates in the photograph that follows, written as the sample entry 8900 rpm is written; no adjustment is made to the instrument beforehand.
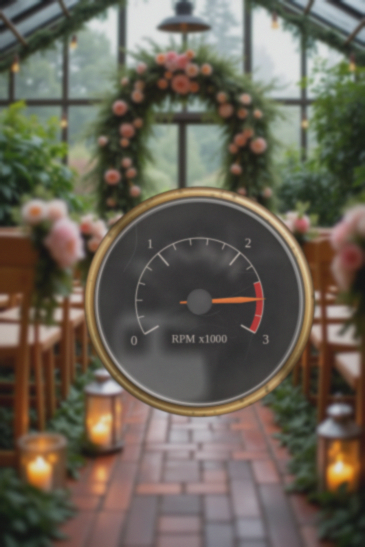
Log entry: 2600 rpm
